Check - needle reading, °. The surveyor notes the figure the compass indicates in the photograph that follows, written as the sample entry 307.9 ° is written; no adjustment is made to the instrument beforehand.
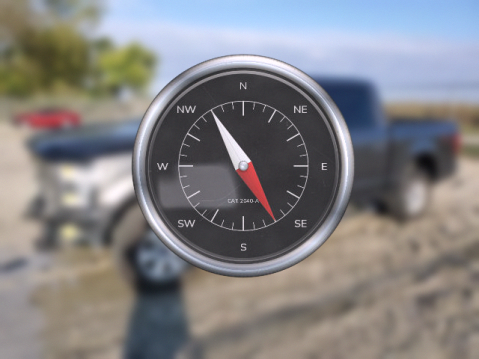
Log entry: 150 °
